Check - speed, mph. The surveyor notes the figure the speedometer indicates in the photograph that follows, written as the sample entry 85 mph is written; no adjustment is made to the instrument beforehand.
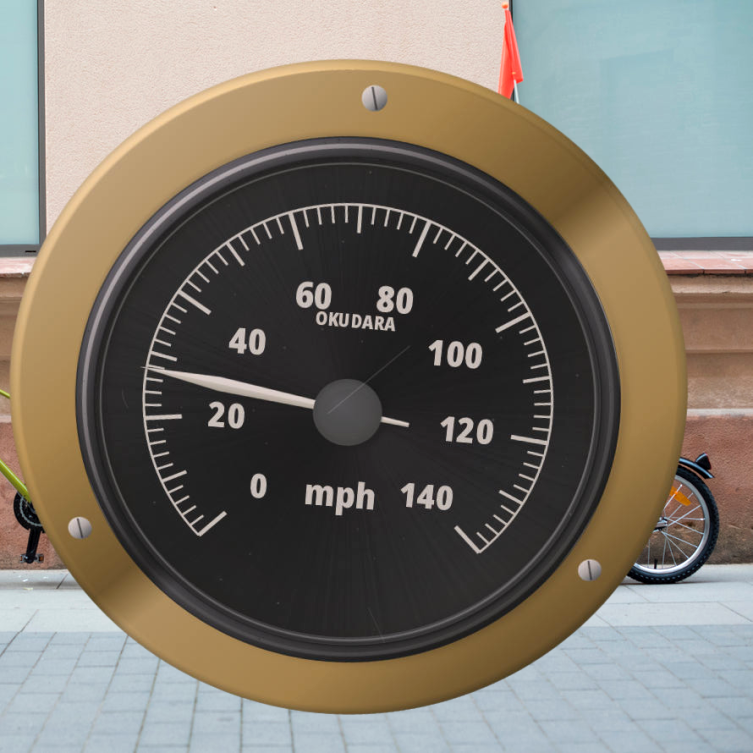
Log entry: 28 mph
